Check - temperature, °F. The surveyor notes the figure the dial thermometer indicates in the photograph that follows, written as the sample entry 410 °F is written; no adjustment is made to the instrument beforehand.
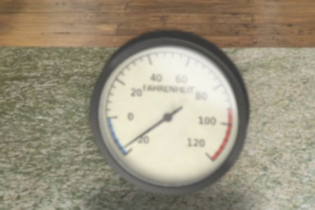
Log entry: -16 °F
